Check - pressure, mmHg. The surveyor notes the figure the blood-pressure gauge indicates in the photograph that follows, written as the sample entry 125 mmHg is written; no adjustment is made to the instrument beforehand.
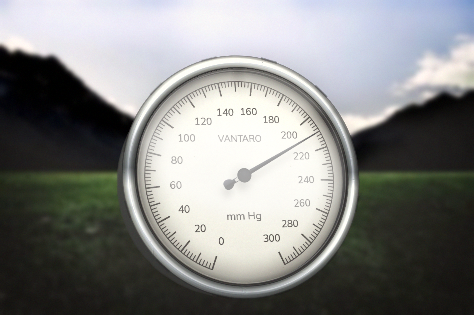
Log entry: 210 mmHg
